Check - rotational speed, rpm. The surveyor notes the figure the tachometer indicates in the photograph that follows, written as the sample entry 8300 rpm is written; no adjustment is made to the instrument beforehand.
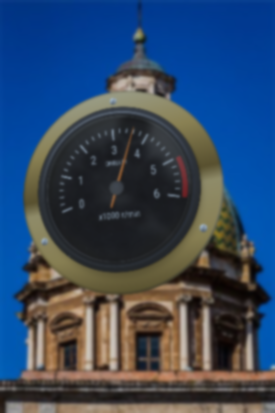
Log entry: 3600 rpm
